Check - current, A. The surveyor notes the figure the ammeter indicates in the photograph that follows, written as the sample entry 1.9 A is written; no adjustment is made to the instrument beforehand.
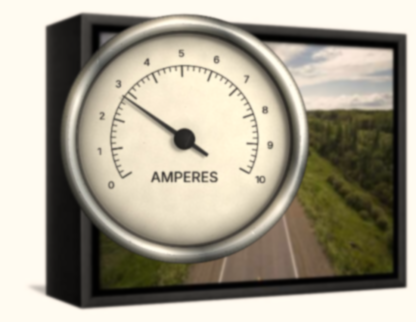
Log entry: 2.8 A
